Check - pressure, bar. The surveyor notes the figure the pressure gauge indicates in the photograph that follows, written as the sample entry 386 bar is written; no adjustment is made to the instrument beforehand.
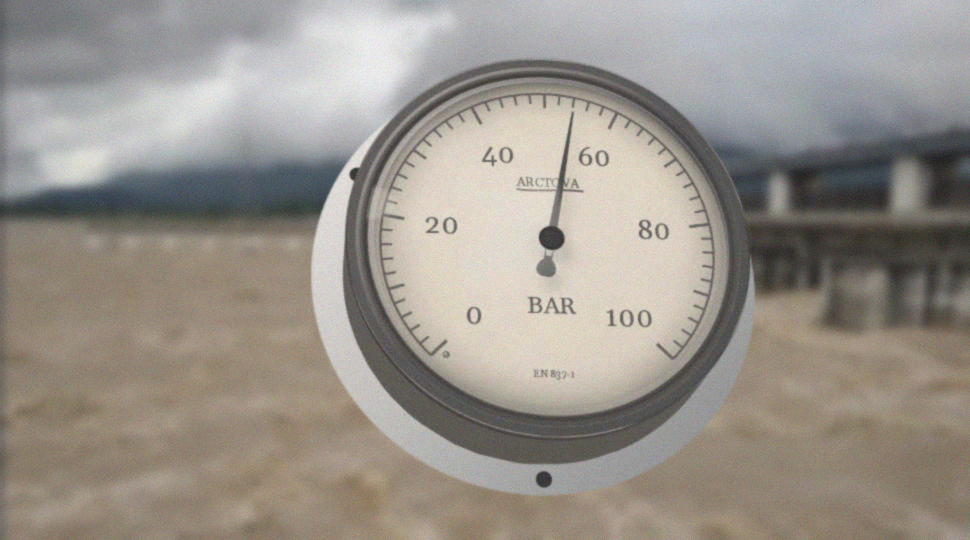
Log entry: 54 bar
